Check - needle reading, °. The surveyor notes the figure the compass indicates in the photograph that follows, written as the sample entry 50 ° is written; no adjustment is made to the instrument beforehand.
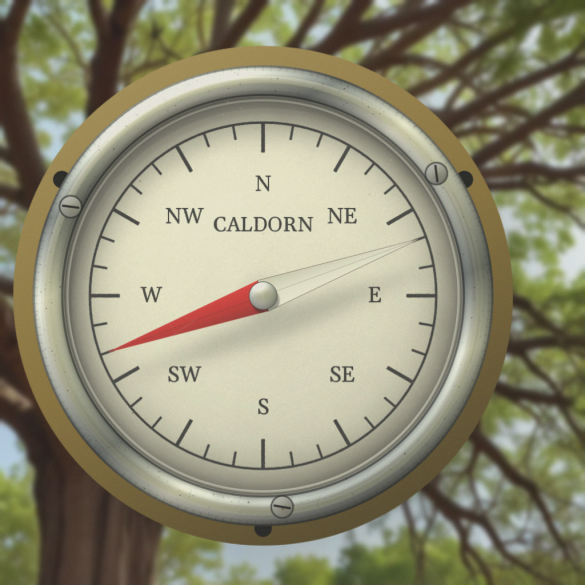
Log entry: 250 °
